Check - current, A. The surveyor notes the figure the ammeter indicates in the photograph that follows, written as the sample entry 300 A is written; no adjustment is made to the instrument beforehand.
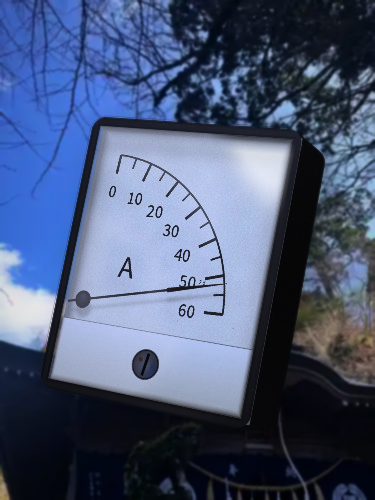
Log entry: 52.5 A
